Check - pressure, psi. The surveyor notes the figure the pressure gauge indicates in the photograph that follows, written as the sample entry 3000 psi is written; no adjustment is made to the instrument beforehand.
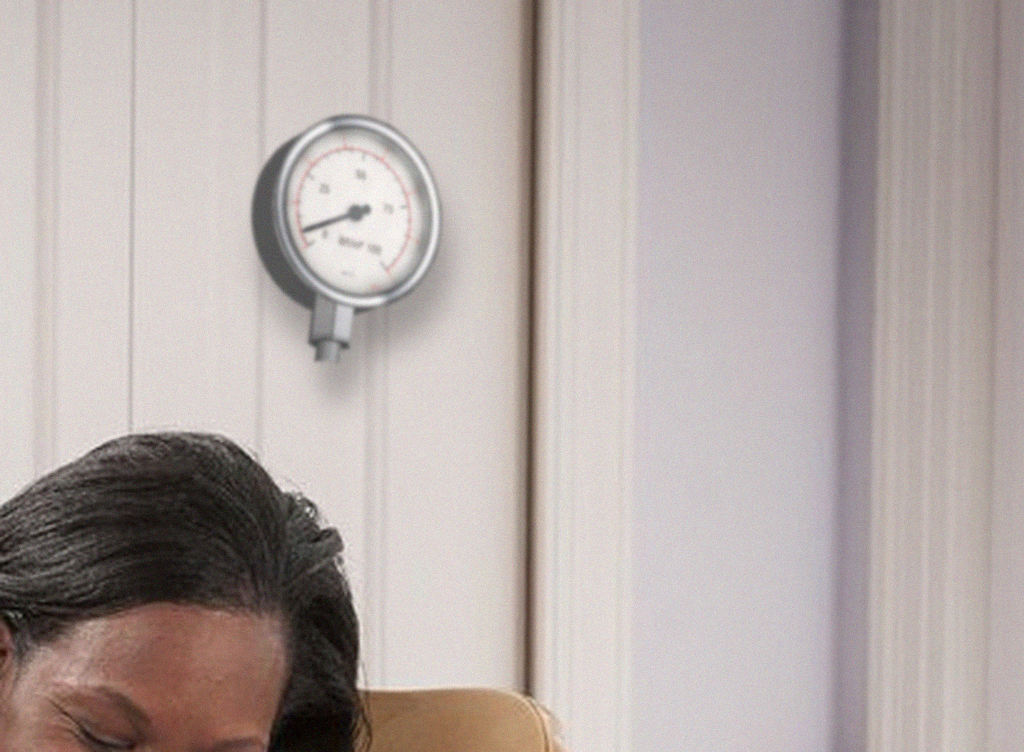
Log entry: 5 psi
